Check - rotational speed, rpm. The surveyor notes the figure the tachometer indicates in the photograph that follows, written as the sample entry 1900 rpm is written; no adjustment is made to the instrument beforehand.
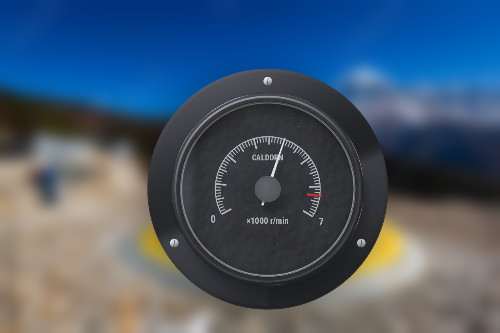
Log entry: 4000 rpm
